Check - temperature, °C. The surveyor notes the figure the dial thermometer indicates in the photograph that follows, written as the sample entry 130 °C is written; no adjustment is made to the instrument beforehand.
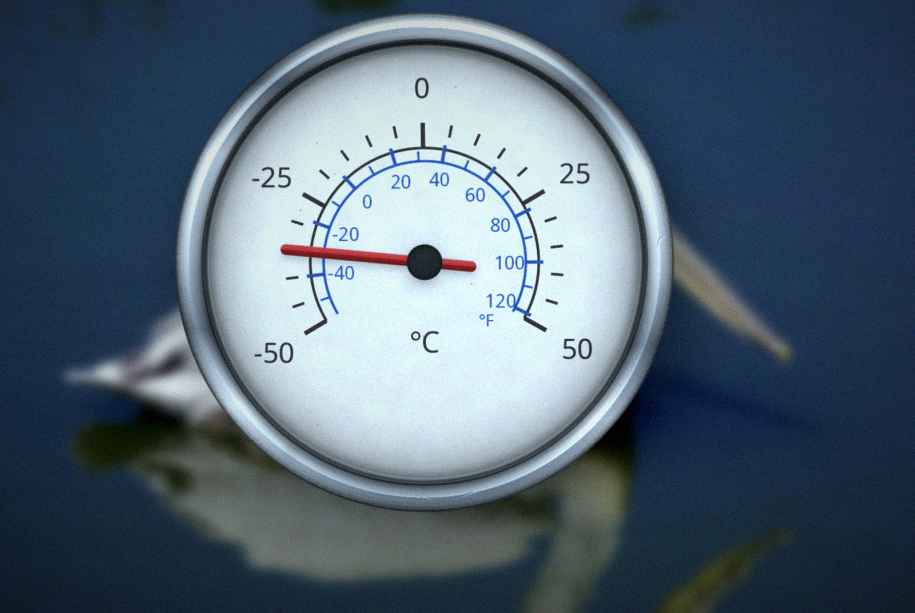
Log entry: -35 °C
